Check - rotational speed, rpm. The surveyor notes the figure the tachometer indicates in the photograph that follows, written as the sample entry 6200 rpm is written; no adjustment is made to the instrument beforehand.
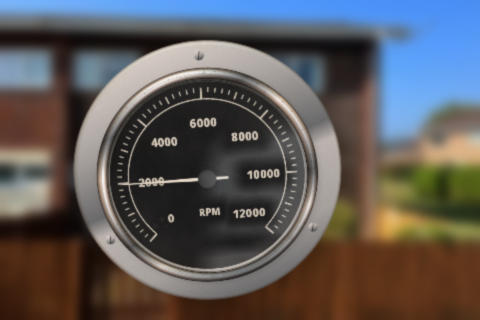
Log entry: 2000 rpm
